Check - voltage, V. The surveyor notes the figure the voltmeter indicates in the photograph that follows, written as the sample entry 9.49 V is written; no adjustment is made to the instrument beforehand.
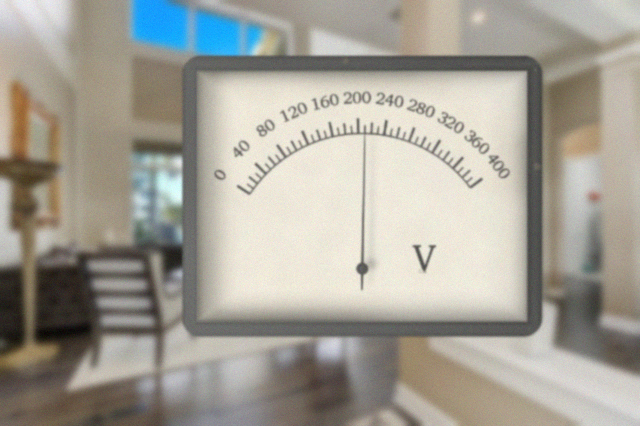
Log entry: 210 V
